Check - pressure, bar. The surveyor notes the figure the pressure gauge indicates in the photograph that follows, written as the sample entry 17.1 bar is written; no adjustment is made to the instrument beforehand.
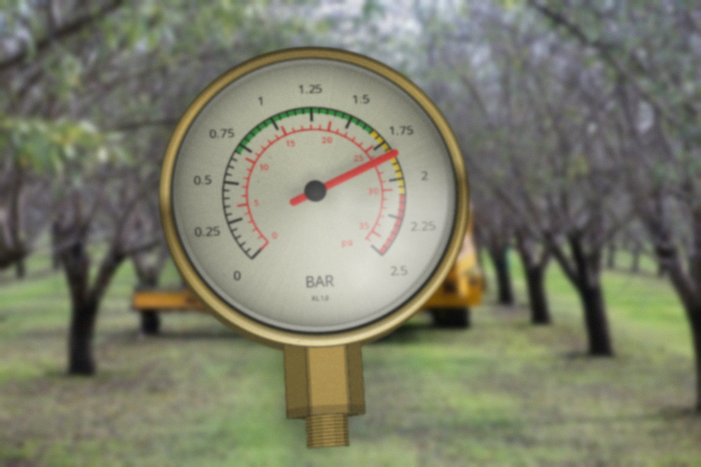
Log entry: 1.85 bar
